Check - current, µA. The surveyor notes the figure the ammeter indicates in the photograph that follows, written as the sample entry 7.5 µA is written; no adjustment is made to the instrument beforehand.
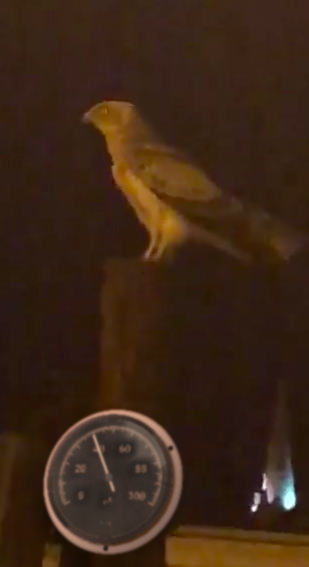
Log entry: 40 µA
